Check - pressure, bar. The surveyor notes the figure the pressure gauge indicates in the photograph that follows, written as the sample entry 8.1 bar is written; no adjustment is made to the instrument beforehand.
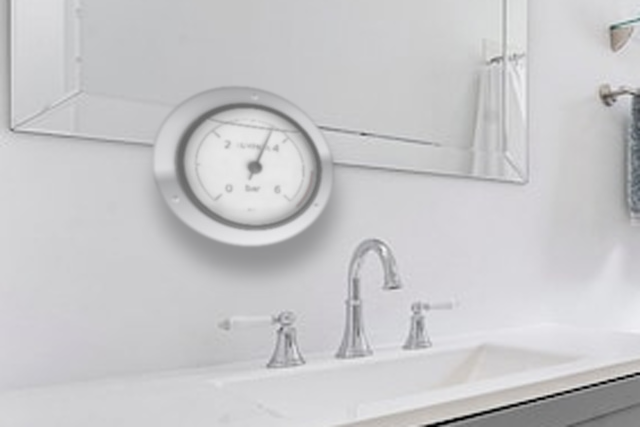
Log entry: 3.5 bar
